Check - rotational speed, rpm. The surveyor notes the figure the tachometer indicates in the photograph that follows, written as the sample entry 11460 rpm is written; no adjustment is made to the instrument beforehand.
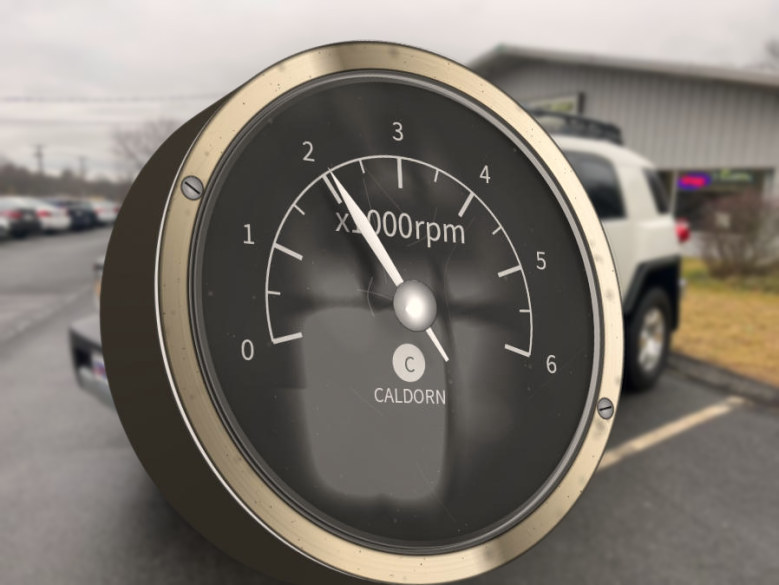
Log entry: 2000 rpm
